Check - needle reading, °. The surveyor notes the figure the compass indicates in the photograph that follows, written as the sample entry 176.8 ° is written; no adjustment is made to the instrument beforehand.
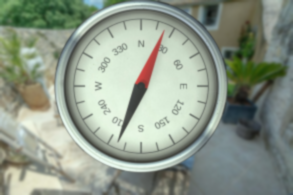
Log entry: 22.5 °
